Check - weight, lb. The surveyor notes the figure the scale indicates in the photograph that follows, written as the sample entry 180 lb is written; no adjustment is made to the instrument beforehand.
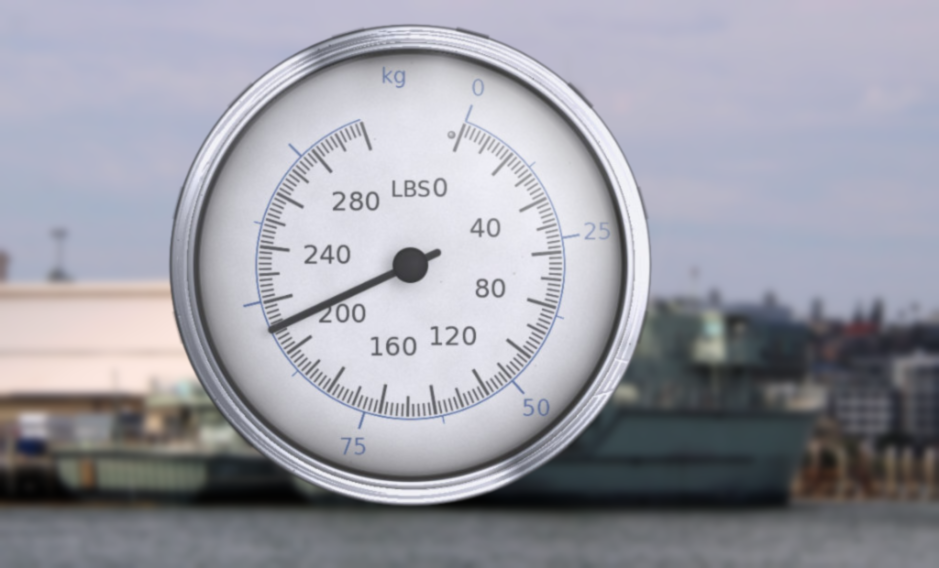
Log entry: 210 lb
